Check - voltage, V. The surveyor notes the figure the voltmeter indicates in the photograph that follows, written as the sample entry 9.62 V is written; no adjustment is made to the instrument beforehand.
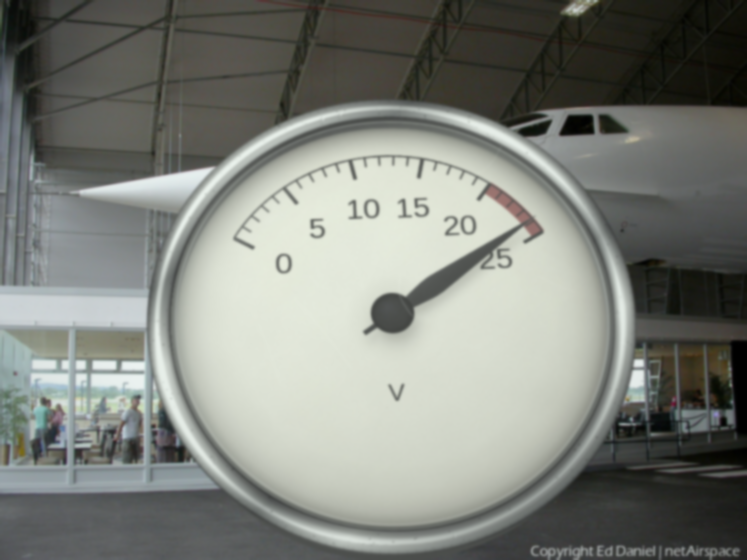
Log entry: 24 V
